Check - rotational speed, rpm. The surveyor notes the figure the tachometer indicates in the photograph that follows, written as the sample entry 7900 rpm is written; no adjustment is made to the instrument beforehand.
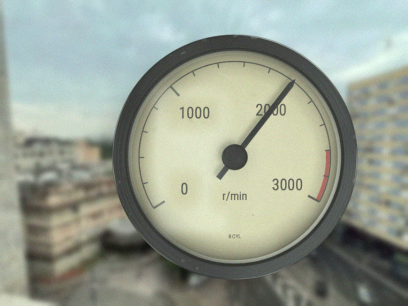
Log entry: 2000 rpm
